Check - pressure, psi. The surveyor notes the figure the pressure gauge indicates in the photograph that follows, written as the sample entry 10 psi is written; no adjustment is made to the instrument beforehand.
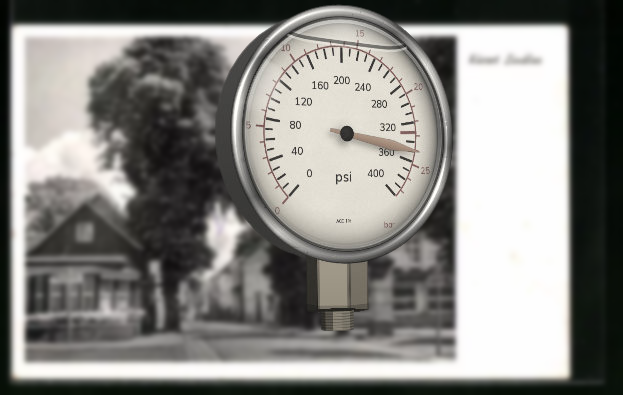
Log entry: 350 psi
